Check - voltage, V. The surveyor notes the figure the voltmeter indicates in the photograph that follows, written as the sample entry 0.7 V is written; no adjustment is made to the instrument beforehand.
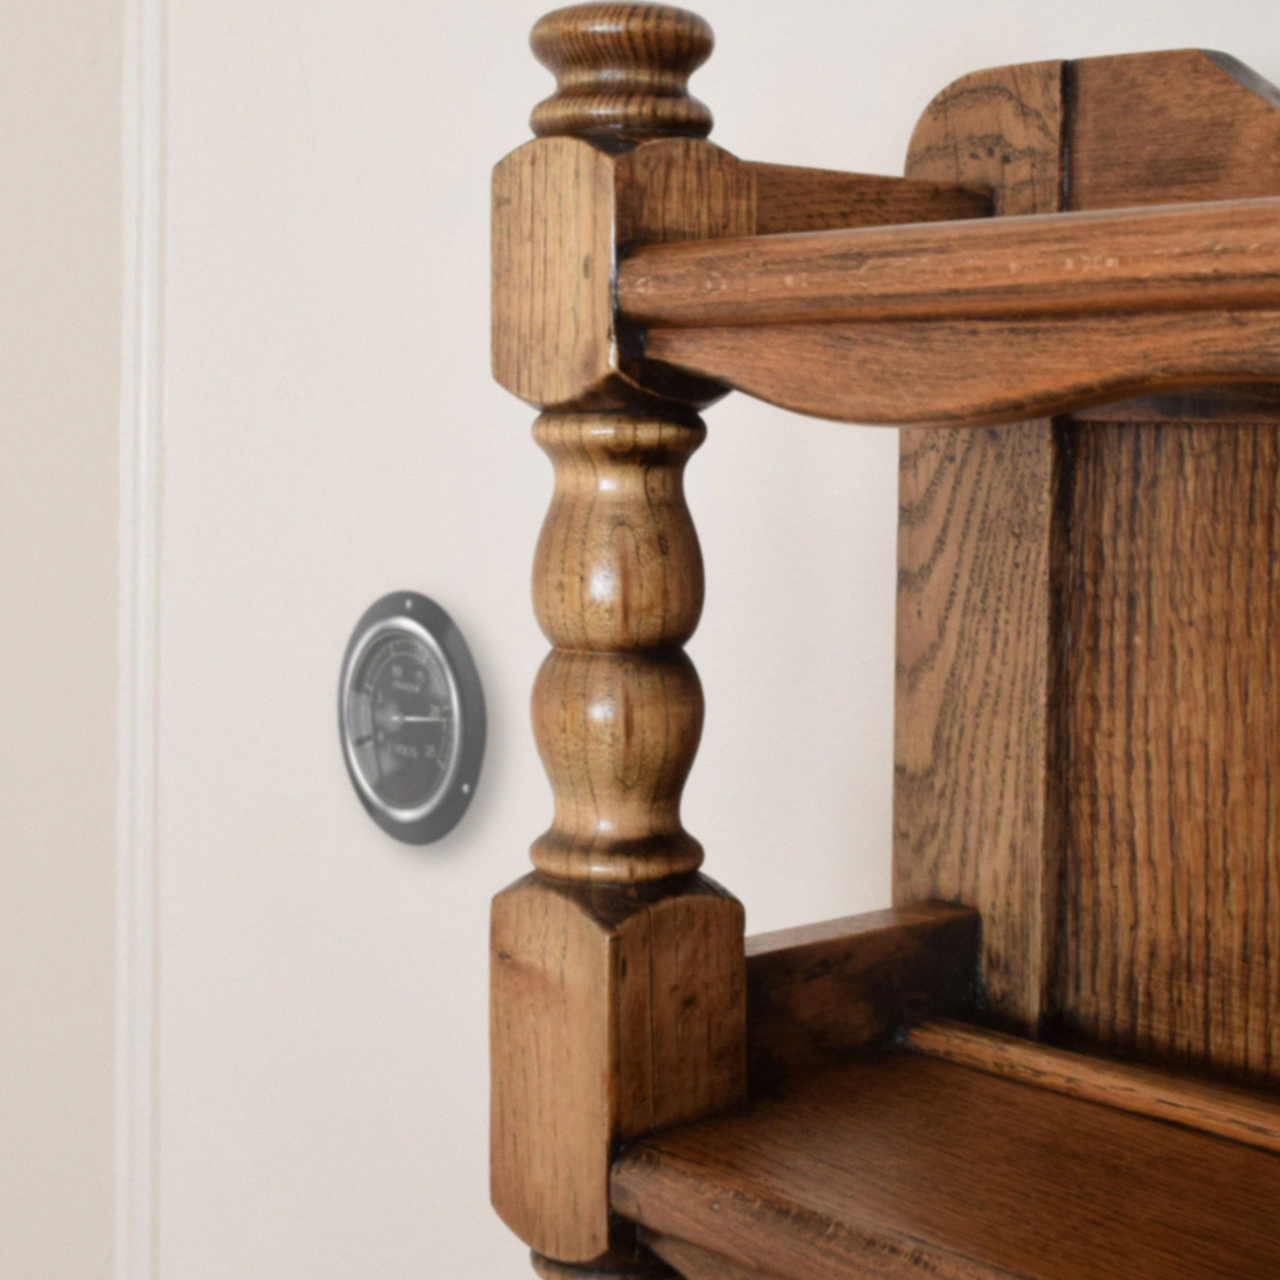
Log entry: 21 V
